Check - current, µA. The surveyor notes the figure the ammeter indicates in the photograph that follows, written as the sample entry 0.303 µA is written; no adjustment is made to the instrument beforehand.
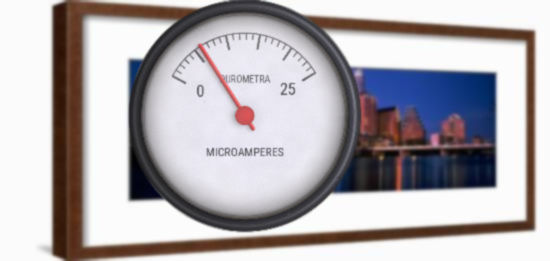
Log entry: 6 µA
